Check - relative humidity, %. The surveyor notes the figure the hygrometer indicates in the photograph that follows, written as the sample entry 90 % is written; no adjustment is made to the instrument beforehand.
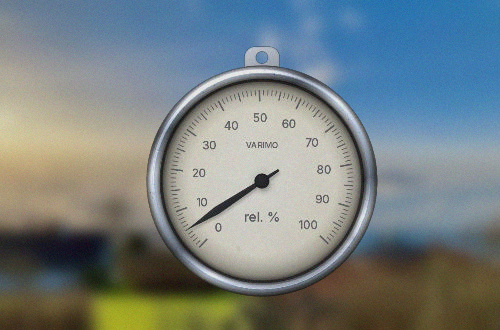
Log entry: 5 %
